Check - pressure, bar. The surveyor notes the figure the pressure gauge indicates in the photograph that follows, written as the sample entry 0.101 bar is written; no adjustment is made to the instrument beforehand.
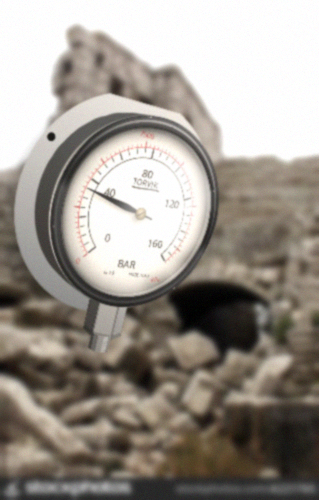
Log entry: 35 bar
